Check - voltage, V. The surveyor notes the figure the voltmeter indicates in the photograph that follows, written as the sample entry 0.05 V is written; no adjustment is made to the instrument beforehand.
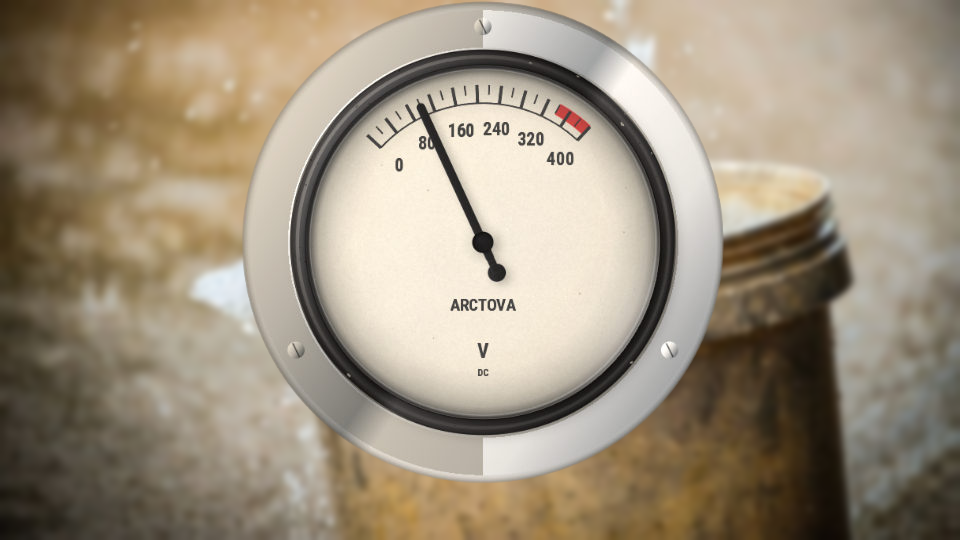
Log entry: 100 V
